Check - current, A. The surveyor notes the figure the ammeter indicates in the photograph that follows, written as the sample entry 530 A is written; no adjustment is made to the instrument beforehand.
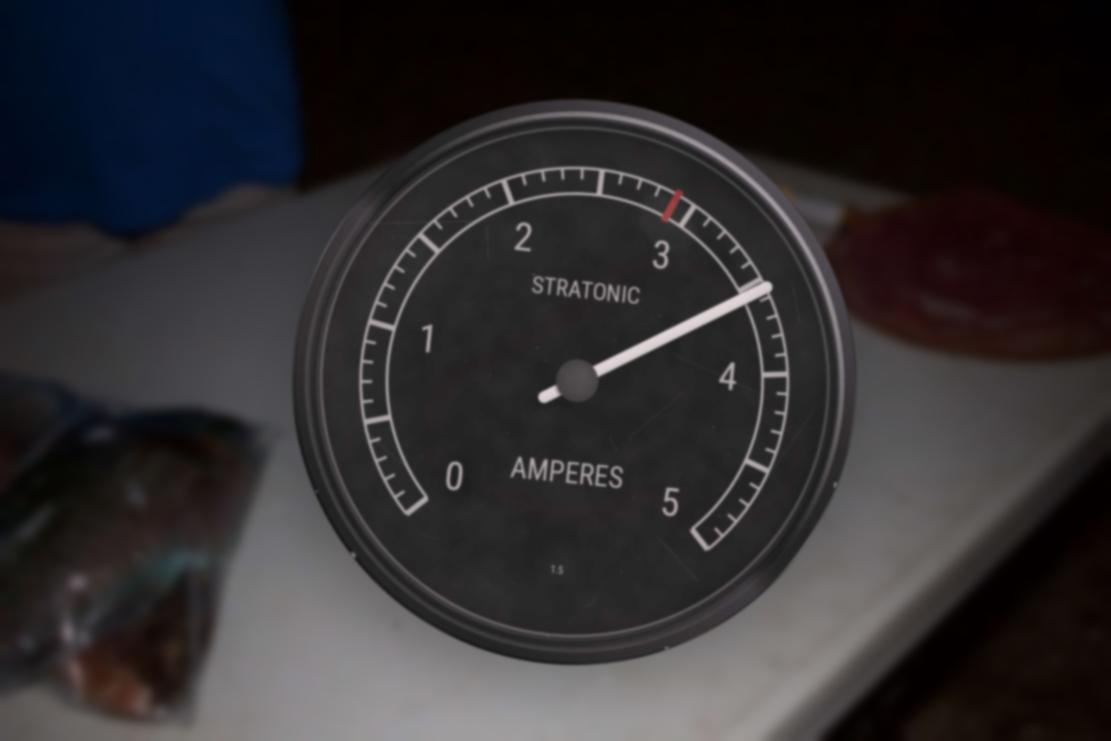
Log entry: 3.55 A
